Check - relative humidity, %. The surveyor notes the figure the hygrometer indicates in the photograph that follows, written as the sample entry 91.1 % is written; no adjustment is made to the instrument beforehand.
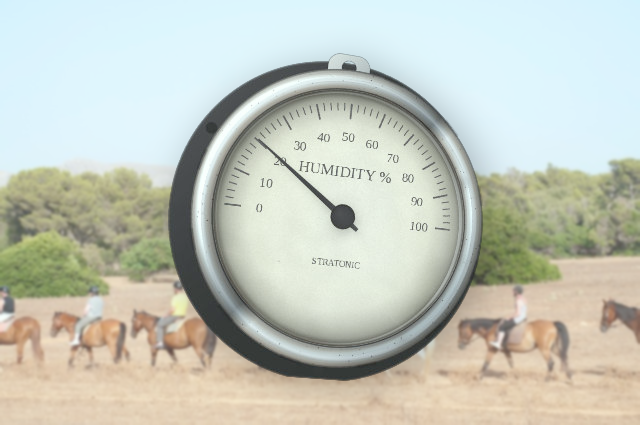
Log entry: 20 %
